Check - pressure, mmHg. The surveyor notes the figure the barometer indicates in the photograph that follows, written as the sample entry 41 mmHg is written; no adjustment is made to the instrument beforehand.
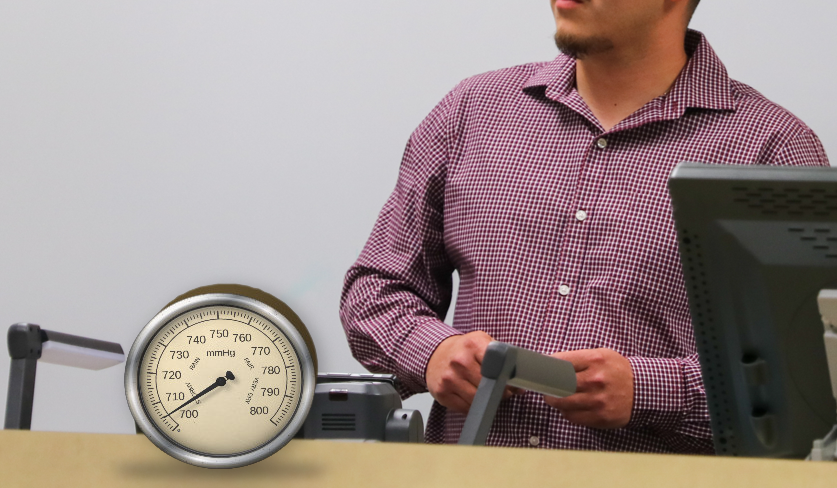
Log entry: 705 mmHg
